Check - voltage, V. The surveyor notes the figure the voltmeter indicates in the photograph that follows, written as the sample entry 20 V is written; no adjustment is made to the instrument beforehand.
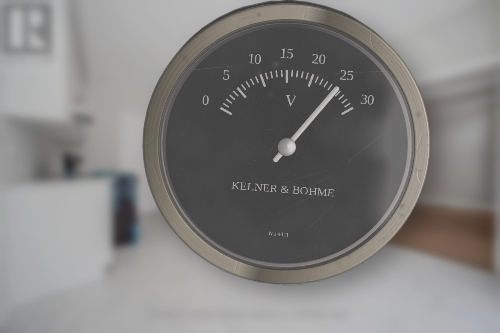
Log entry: 25 V
